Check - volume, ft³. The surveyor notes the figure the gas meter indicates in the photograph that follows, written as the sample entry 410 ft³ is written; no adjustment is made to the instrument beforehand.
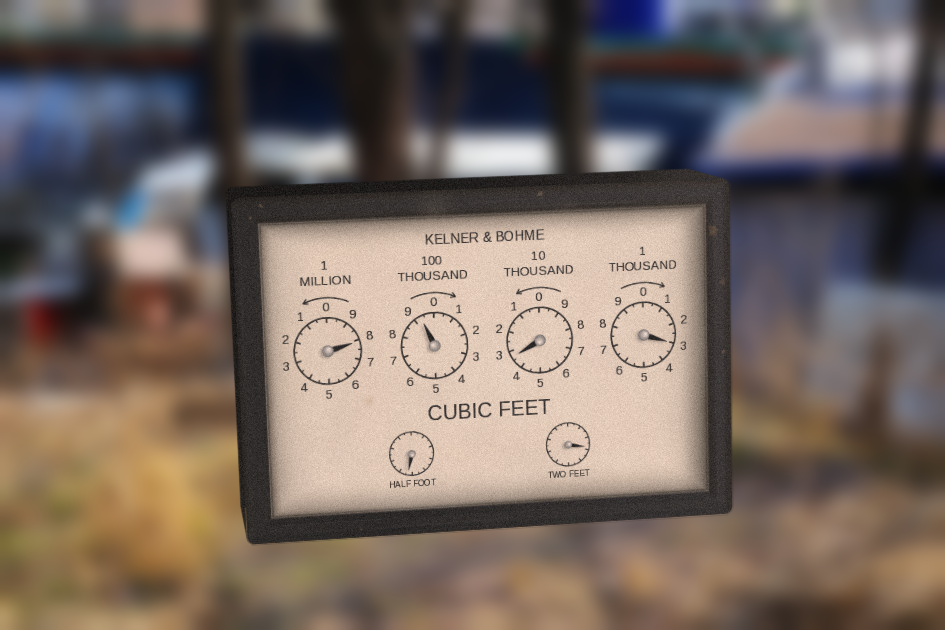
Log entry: 793300 ft³
